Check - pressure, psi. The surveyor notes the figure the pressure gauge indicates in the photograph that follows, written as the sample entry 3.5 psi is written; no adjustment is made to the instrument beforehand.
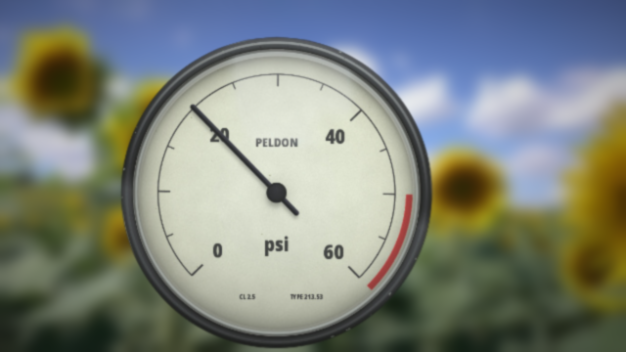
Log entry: 20 psi
